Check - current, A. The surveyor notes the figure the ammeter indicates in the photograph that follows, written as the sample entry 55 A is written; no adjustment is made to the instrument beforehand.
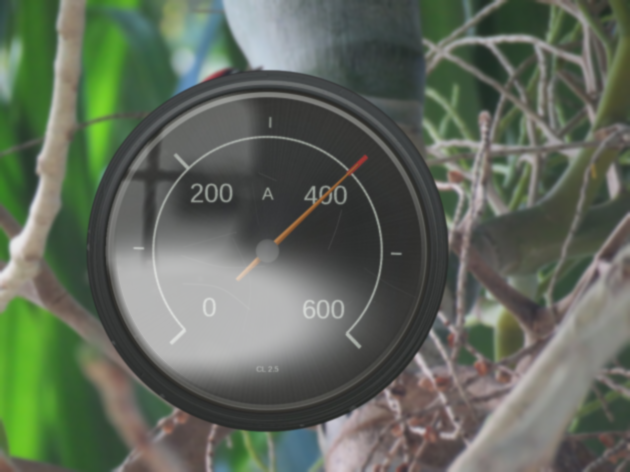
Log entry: 400 A
